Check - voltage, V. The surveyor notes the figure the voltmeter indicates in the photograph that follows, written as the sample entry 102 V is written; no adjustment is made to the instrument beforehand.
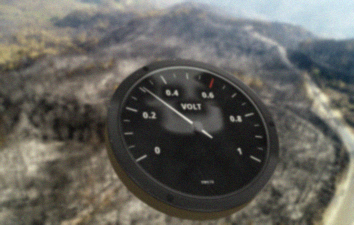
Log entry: 0.3 V
